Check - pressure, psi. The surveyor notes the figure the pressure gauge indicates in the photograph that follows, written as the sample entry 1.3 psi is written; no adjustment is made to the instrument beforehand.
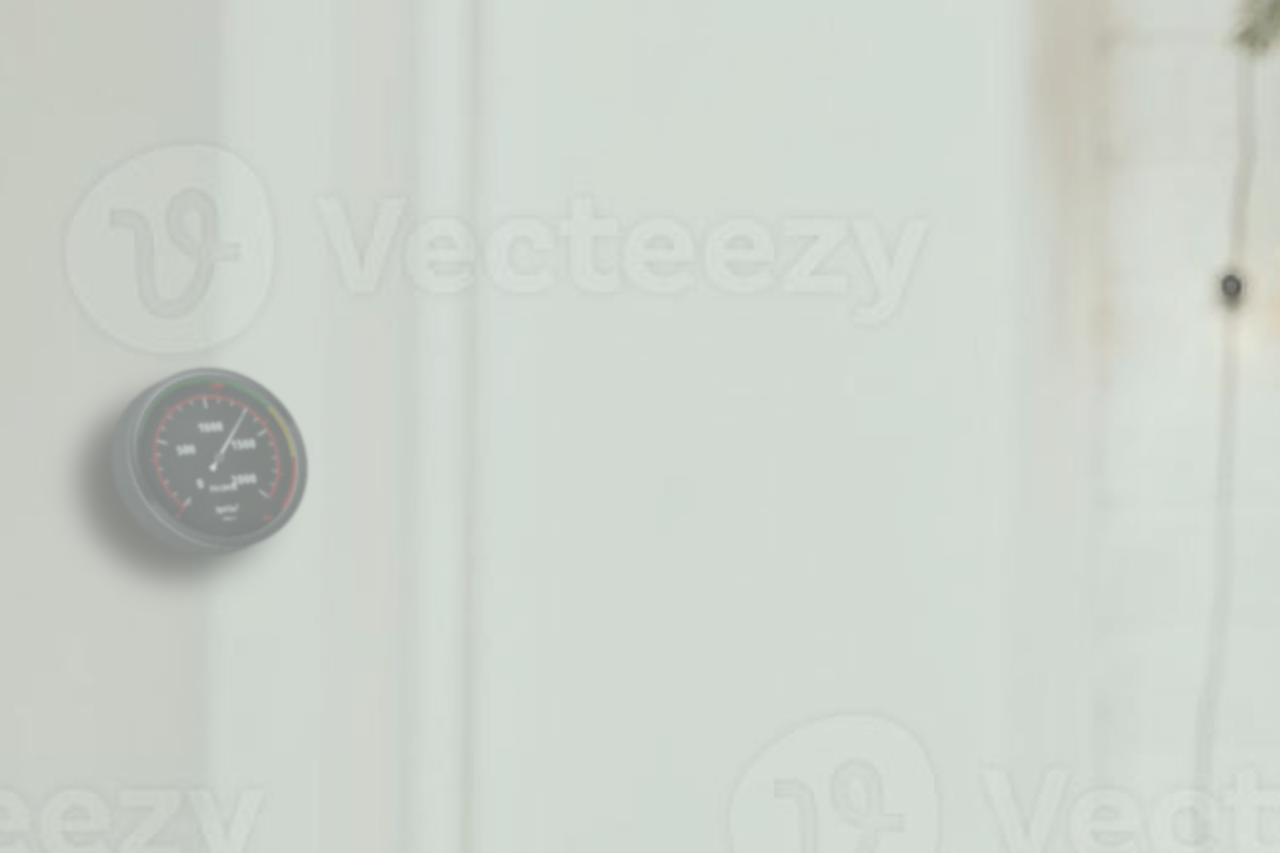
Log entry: 1300 psi
